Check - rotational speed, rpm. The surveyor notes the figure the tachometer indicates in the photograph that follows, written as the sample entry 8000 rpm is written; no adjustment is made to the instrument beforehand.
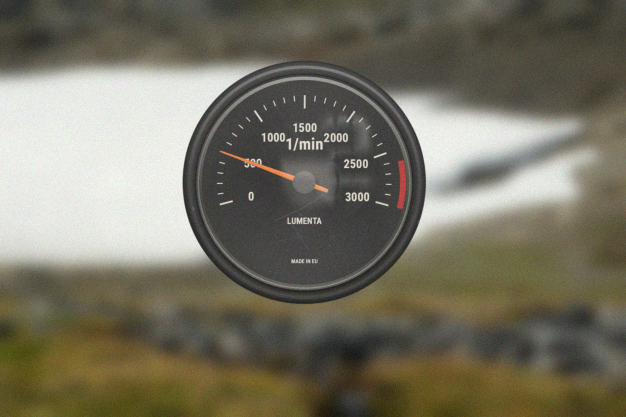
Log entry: 500 rpm
